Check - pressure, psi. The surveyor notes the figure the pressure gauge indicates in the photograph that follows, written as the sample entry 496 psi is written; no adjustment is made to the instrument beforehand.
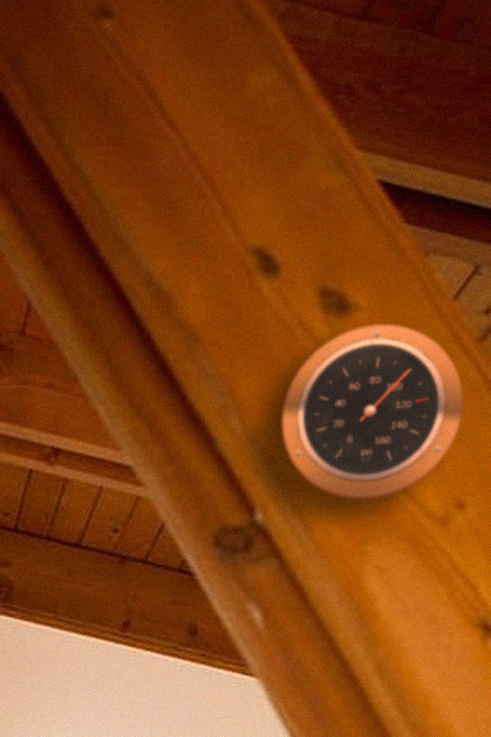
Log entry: 100 psi
